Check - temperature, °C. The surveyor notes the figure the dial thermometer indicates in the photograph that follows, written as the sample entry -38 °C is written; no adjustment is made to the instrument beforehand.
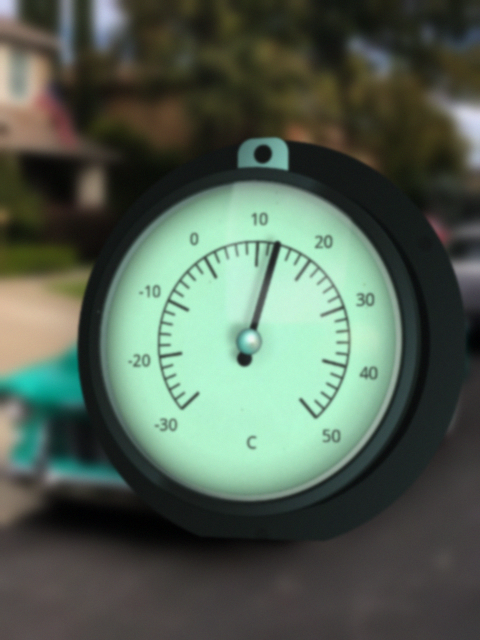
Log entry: 14 °C
